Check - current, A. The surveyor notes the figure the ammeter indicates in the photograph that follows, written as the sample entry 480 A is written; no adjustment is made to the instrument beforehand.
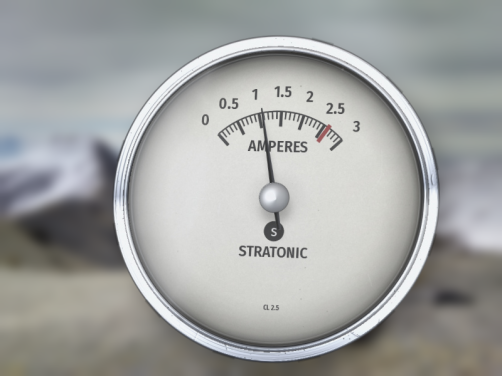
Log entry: 1.1 A
